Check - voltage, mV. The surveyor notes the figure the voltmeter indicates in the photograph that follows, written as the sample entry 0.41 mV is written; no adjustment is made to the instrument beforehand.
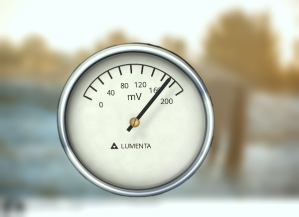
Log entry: 170 mV
